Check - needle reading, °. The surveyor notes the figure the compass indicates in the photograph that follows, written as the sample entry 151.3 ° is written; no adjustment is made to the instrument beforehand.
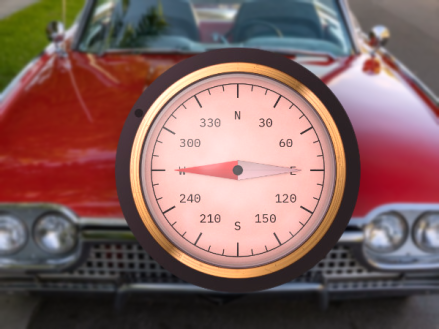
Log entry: 270 °
